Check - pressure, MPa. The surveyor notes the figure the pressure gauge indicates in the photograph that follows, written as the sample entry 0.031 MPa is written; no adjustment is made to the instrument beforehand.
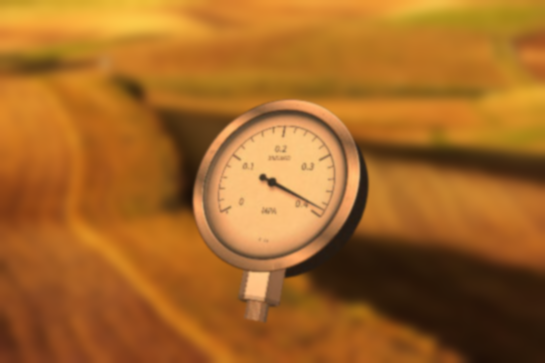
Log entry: 0.39 MPa
